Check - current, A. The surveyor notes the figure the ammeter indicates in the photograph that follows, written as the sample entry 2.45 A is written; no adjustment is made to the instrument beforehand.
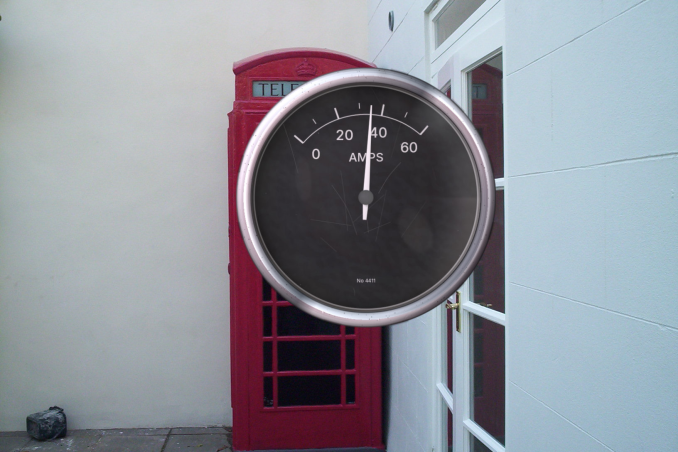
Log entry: 35 A
